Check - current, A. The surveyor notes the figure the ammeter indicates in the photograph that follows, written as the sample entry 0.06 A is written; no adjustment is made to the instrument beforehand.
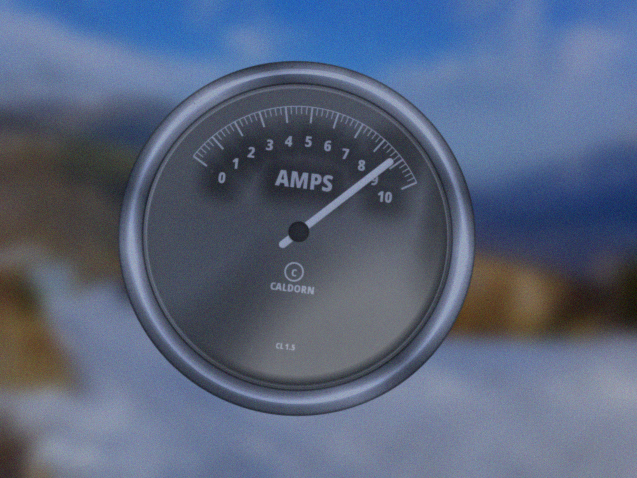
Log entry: 8.8 A
